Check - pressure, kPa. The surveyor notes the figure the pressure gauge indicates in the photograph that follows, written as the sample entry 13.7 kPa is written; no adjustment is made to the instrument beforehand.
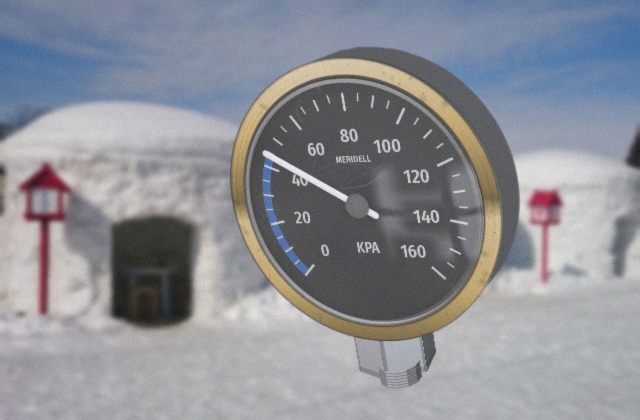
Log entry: 45 kPa
